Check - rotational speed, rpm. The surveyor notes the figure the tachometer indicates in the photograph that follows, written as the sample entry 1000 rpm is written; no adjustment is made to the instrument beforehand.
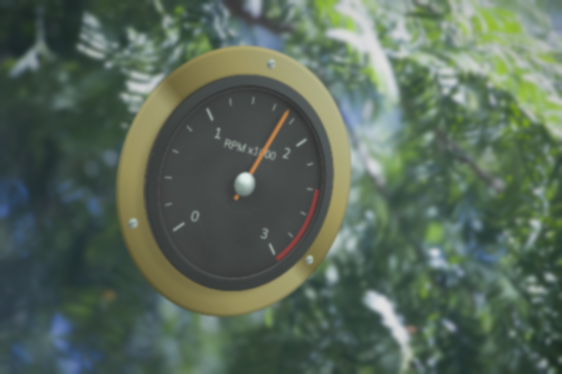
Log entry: 1700 rpm
